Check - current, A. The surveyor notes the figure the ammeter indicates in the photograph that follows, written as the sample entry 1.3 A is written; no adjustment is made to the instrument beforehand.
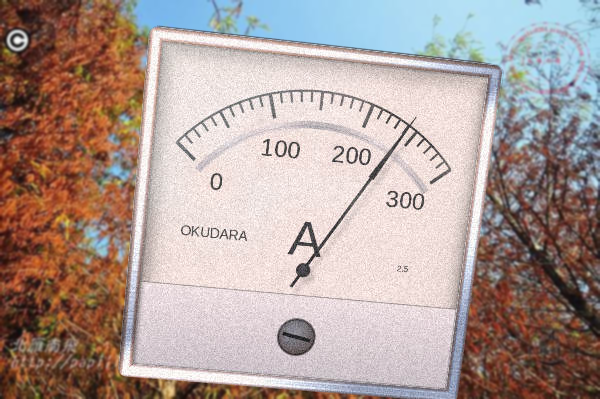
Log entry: 240 A
